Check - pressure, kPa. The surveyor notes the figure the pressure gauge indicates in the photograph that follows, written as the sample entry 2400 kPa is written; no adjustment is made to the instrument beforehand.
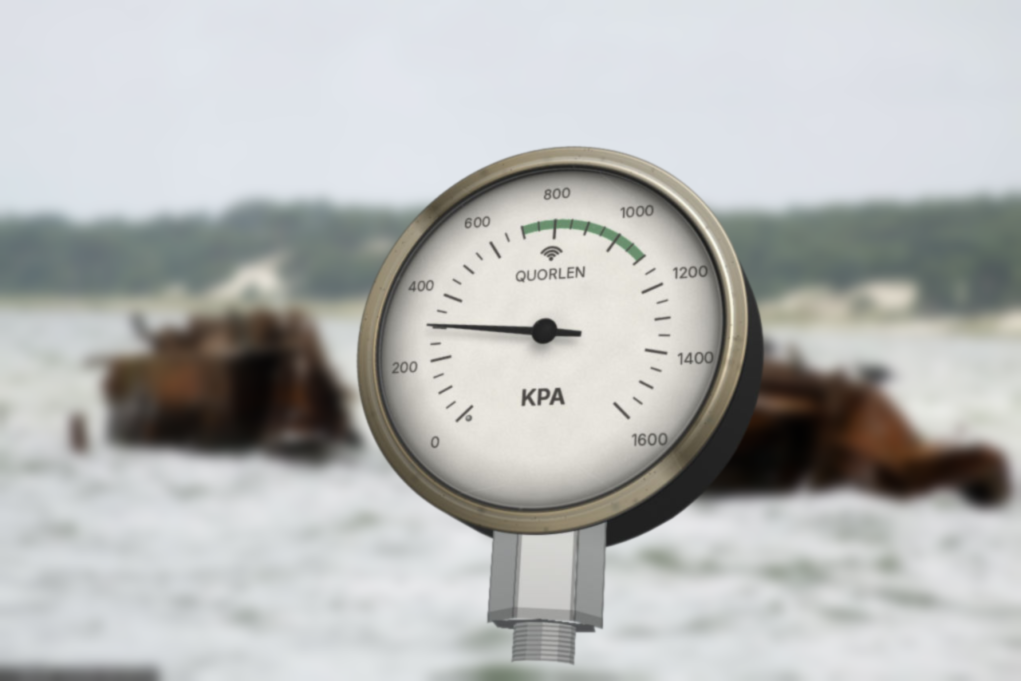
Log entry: 300 kPa
